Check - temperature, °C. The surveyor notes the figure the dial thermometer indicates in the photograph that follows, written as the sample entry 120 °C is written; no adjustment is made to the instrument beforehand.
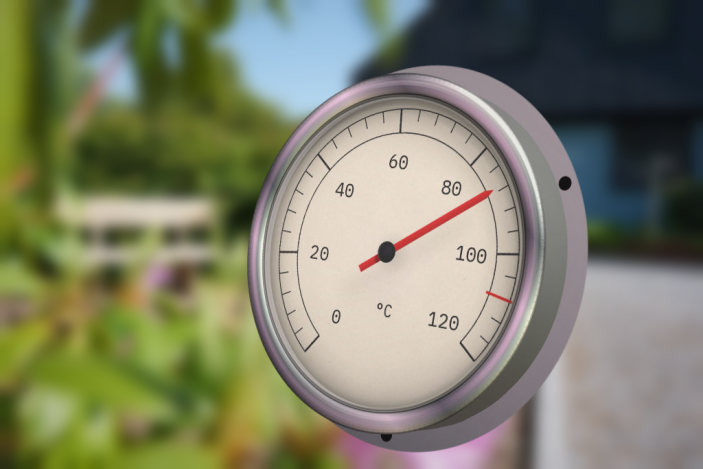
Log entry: 88 °C
